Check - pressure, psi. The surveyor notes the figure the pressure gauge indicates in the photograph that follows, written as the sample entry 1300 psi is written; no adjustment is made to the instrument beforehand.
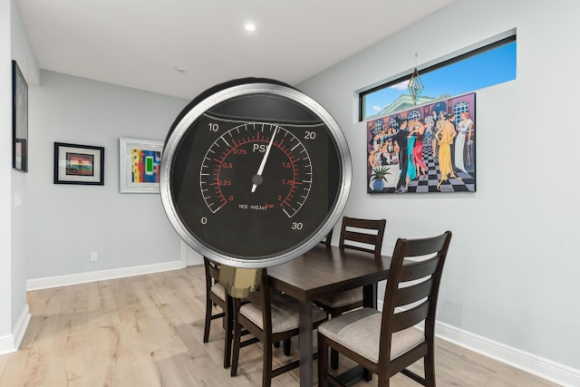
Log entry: 16.5 psi
